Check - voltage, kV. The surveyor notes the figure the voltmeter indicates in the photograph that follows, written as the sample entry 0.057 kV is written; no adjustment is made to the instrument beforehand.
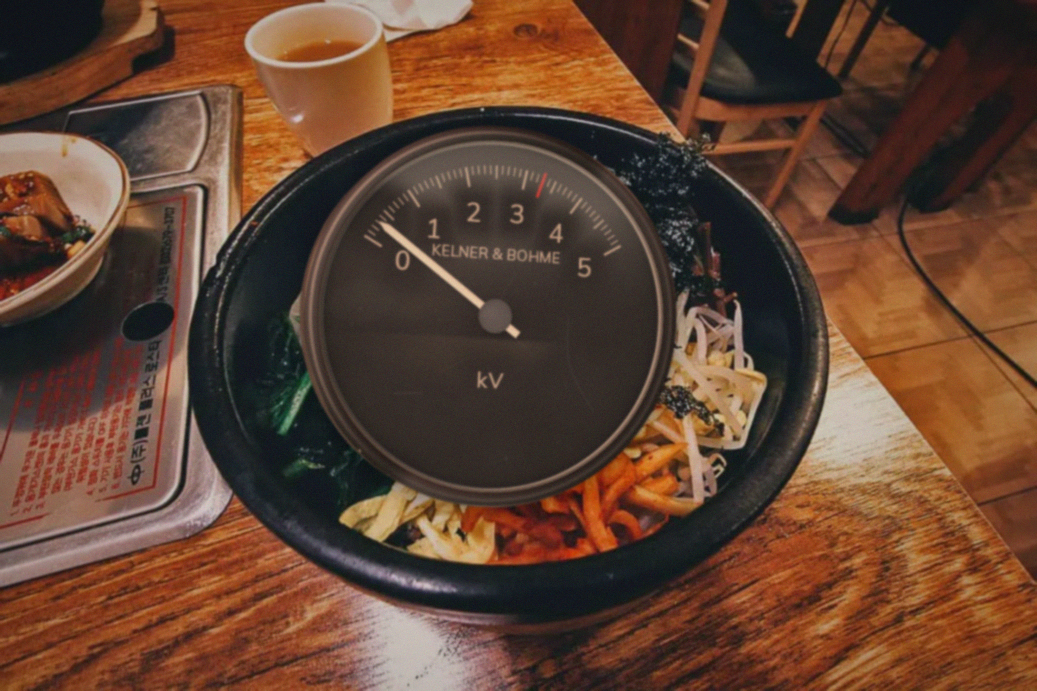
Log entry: 0.3 kV
